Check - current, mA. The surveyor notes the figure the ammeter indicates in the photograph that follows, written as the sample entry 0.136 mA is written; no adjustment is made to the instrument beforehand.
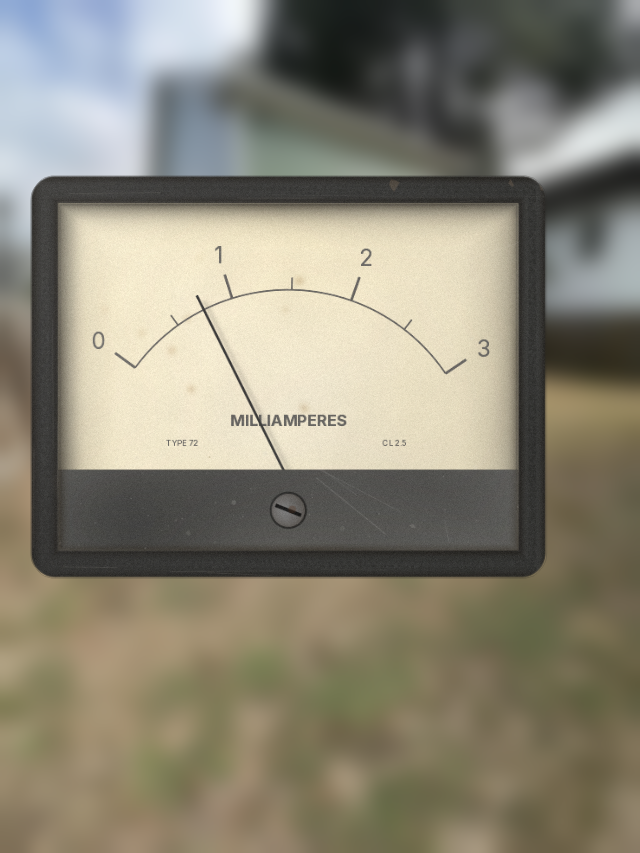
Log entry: 0.75 mA
